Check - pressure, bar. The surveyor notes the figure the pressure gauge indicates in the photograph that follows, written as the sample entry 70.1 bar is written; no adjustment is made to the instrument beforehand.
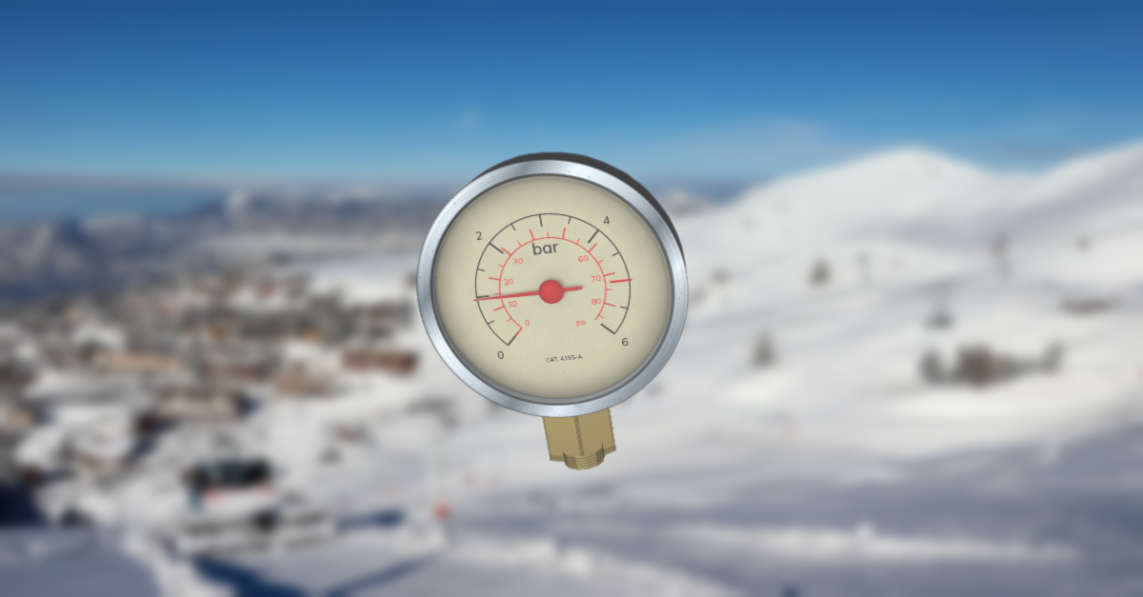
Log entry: 1 bar
